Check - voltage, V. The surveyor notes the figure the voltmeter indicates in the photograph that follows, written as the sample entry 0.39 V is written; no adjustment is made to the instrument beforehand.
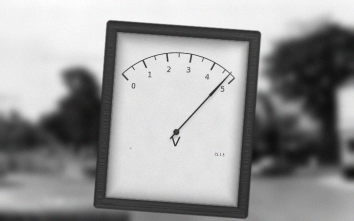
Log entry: 4.75 V
